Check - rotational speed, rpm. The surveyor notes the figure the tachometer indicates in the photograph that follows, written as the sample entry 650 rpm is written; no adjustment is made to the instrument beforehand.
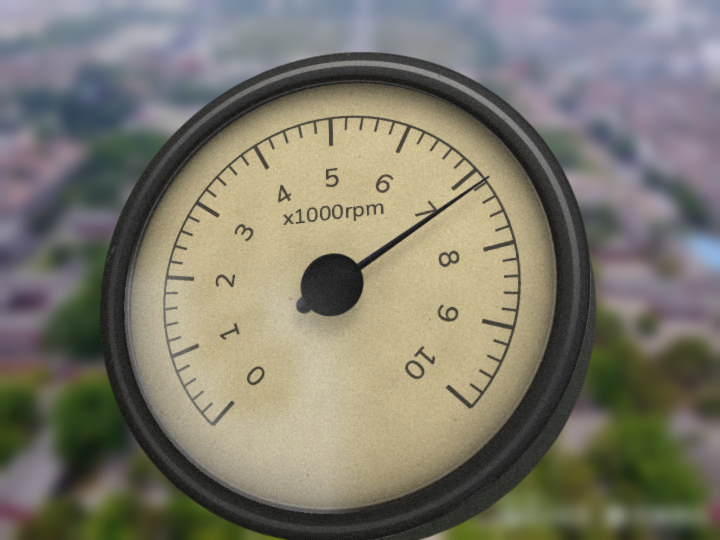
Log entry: 7200 rpm
